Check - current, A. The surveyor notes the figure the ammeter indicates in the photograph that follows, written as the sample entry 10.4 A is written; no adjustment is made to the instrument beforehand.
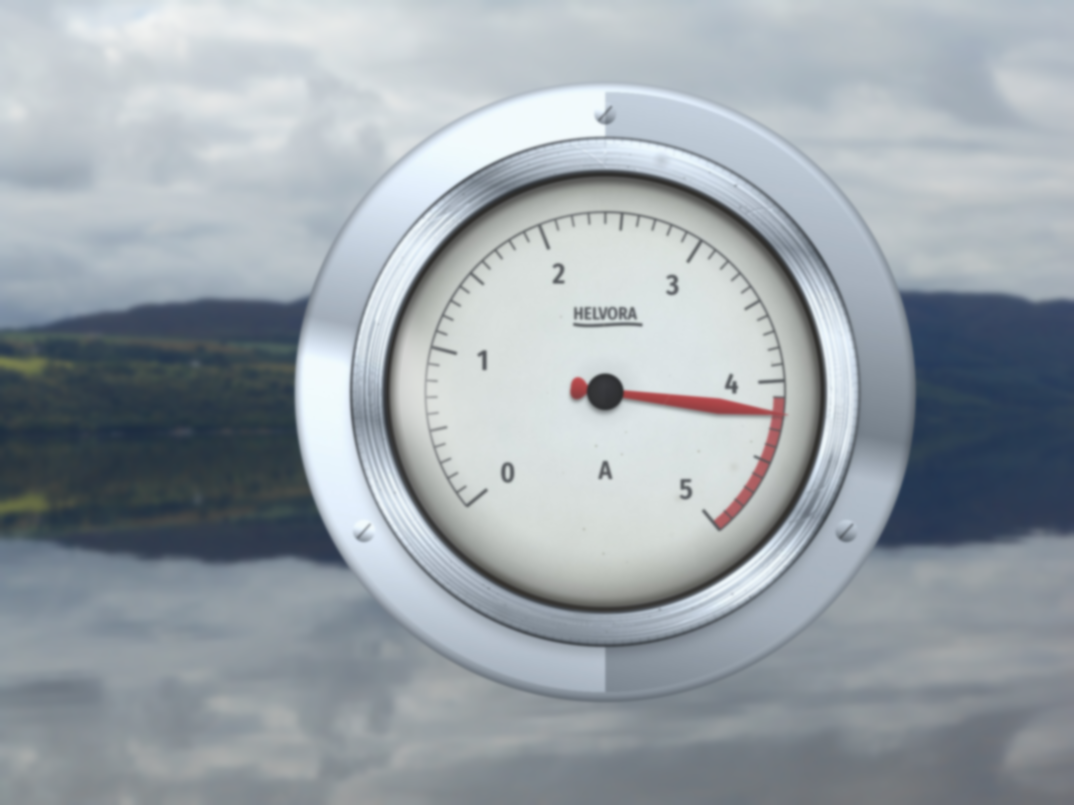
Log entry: 4.2 A
